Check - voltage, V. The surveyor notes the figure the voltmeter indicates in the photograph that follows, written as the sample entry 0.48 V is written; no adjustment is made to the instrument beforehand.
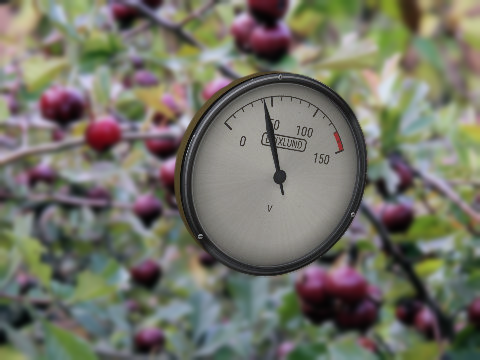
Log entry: 40 V
